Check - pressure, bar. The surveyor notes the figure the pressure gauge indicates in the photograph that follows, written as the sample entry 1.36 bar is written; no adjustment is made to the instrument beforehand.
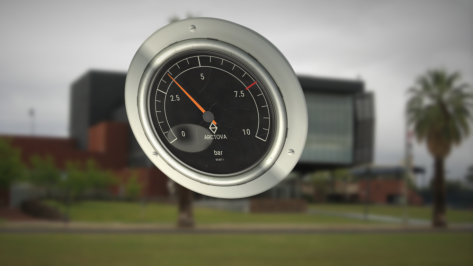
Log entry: 3.5 bar
